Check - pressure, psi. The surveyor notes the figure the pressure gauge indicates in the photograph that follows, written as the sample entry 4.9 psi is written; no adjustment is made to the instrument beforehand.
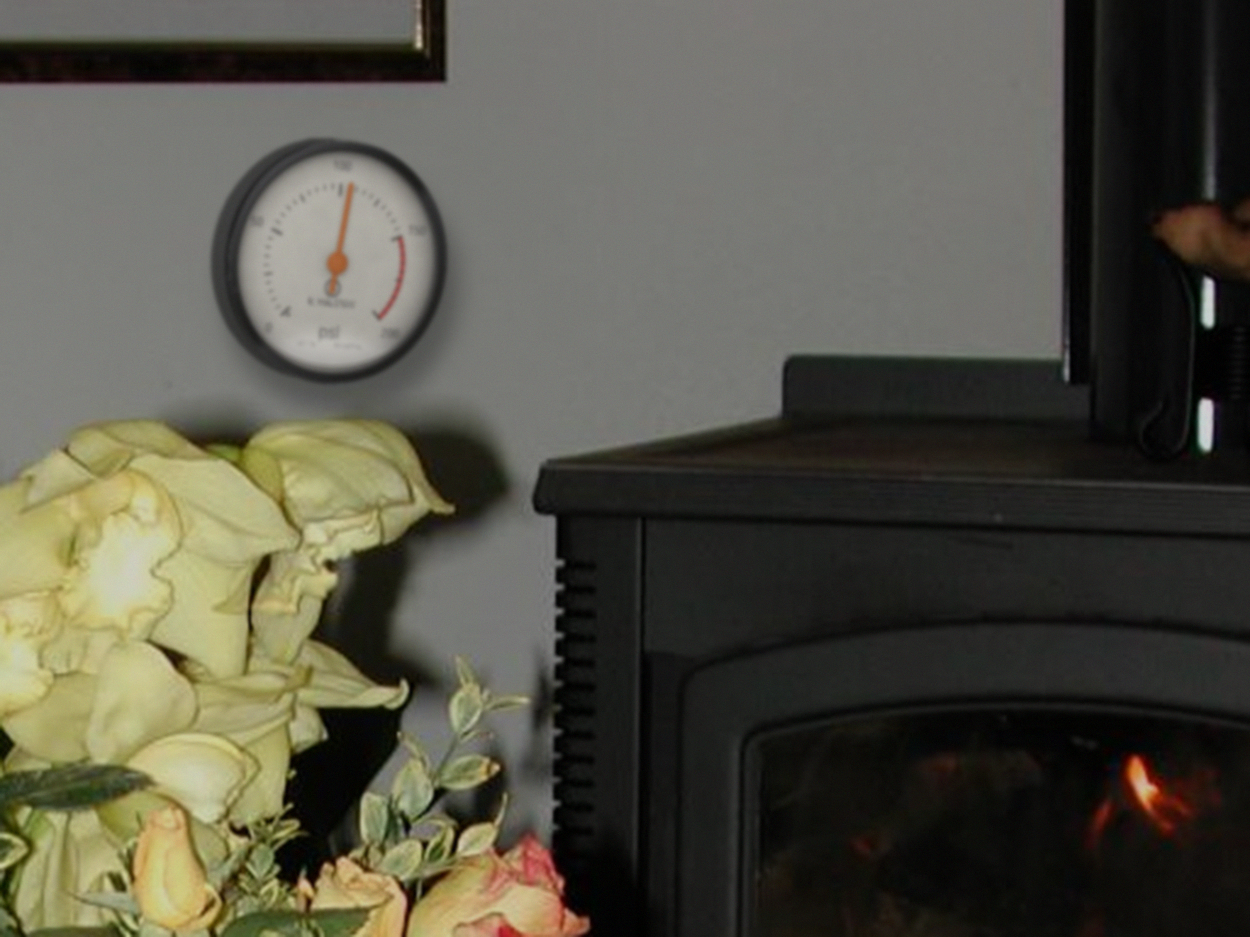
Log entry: 105 psi
